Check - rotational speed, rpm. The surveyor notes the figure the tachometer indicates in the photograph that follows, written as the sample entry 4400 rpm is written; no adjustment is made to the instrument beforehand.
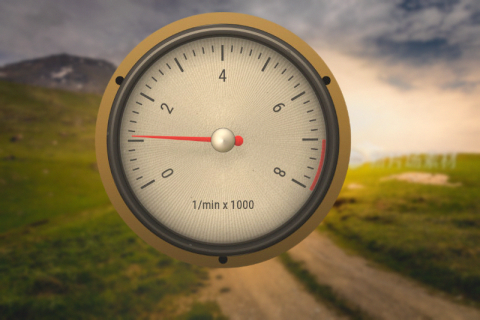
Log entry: 1100 rpm
